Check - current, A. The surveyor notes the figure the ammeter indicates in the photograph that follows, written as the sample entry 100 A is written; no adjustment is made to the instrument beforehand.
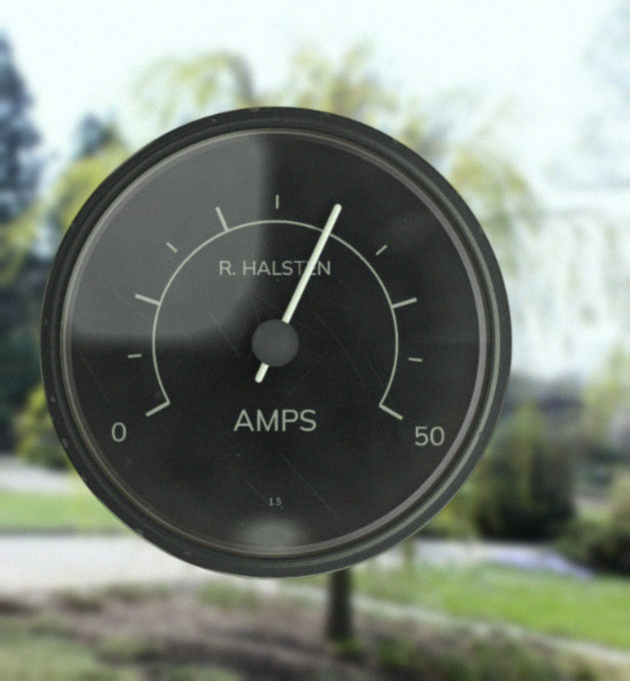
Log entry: 30 A
